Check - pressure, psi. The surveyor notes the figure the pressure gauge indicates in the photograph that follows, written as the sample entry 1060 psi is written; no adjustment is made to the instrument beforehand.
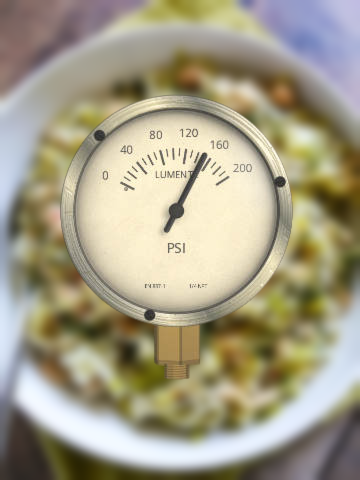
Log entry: 150 psi
